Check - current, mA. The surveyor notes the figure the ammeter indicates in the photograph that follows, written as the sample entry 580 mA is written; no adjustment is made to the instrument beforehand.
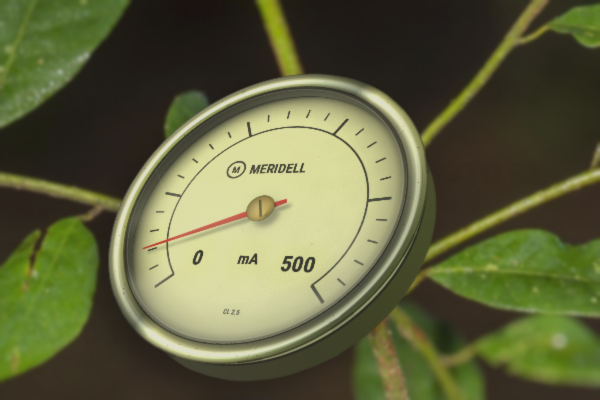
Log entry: 40 mA
